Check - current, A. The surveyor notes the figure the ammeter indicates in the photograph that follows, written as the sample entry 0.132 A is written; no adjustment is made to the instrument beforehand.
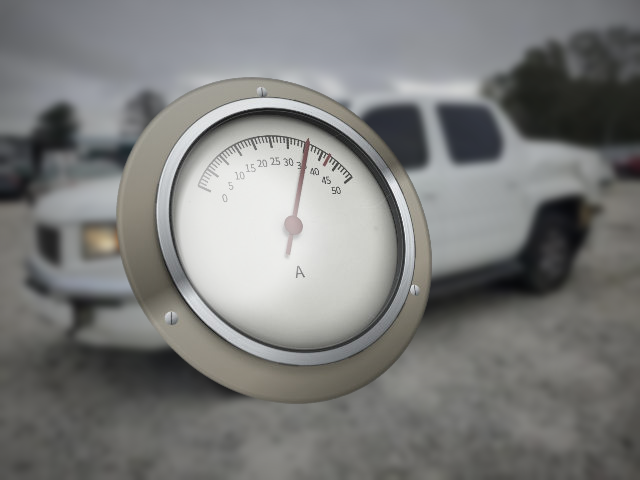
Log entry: 35 A
